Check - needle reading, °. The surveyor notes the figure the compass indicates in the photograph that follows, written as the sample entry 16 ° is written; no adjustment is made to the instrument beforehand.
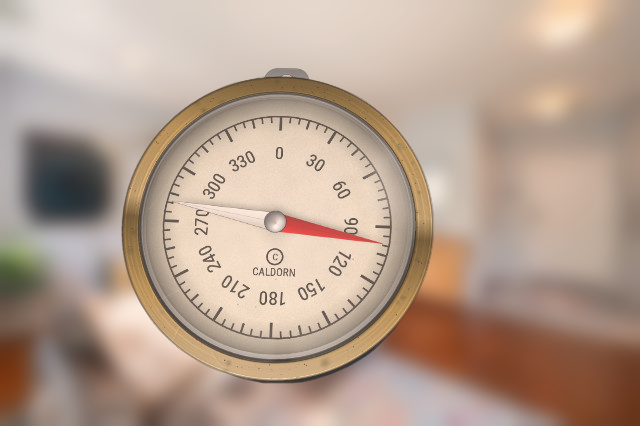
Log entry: 100 °
